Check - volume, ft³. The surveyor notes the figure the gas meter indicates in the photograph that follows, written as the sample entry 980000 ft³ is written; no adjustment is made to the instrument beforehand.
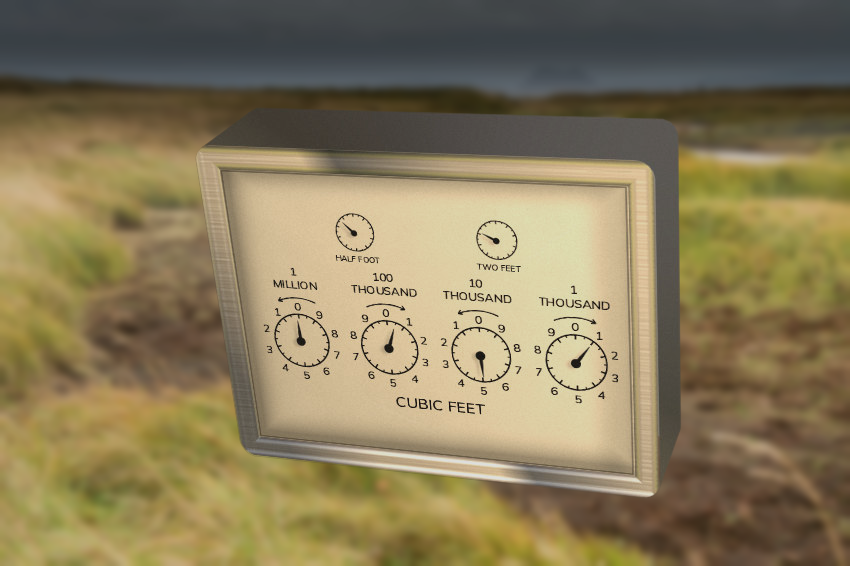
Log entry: 5100 ft³
